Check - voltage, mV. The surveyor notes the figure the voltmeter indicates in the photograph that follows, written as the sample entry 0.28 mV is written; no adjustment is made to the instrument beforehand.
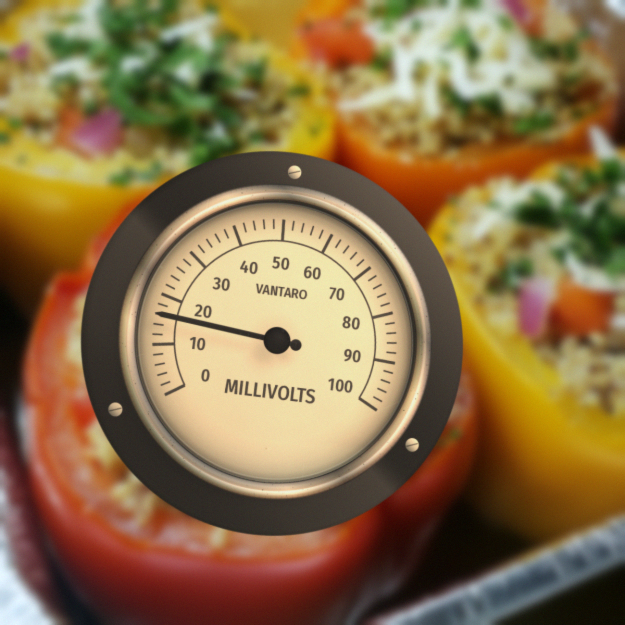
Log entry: 16 mV
